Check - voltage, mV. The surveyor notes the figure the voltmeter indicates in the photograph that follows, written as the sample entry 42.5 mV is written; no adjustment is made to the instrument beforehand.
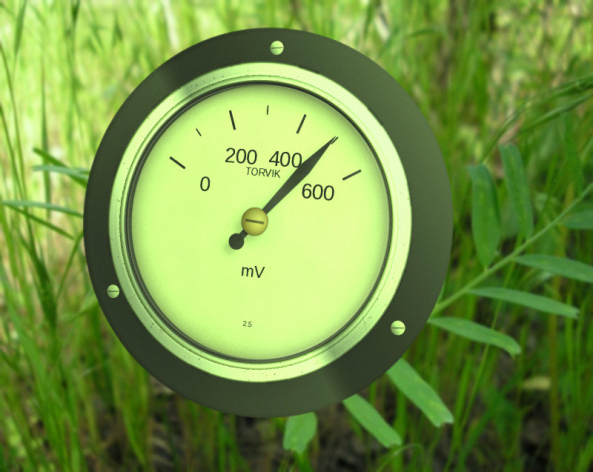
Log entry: 500 mV
